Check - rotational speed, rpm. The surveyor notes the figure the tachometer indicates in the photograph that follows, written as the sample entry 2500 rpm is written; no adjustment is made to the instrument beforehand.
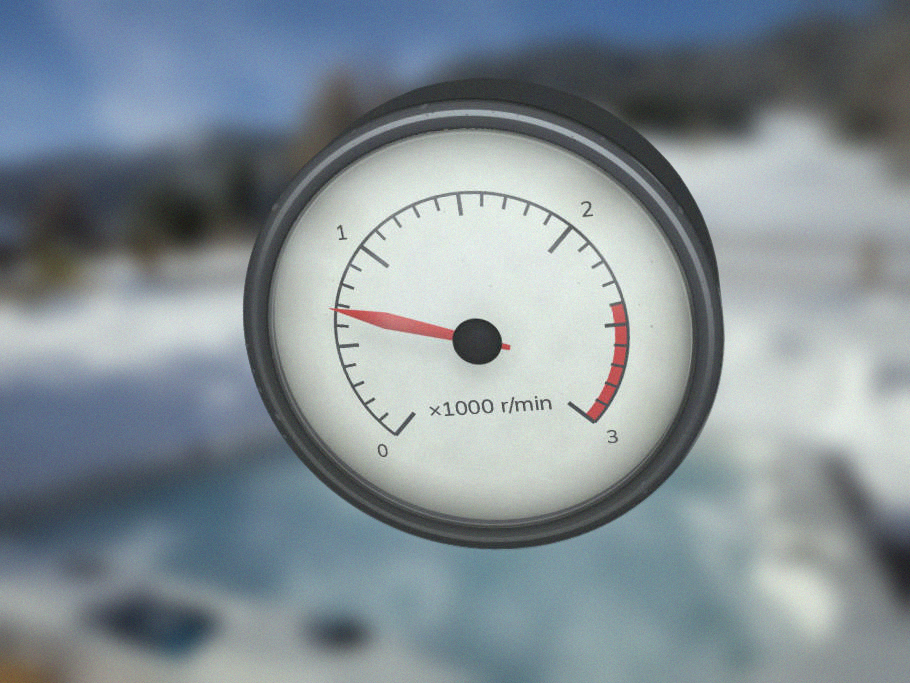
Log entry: 700 rpm
